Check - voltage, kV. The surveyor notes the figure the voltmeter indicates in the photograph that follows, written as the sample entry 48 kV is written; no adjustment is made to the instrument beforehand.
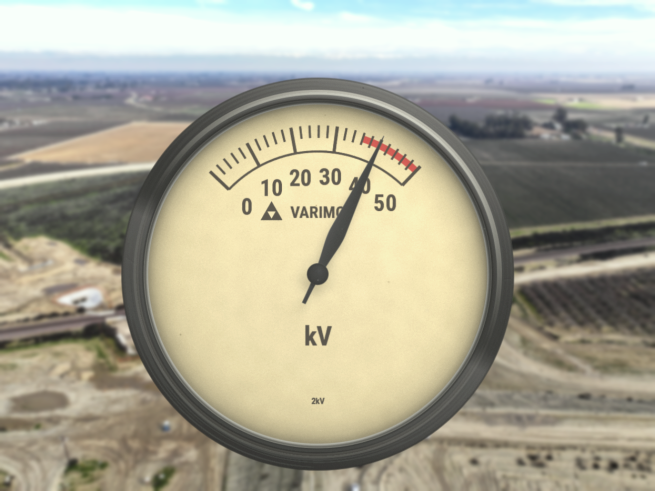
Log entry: 40 kV
